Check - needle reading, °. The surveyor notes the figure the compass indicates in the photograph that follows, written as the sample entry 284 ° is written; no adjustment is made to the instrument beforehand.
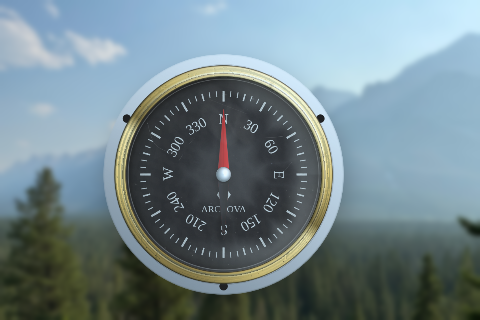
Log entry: 0 °
